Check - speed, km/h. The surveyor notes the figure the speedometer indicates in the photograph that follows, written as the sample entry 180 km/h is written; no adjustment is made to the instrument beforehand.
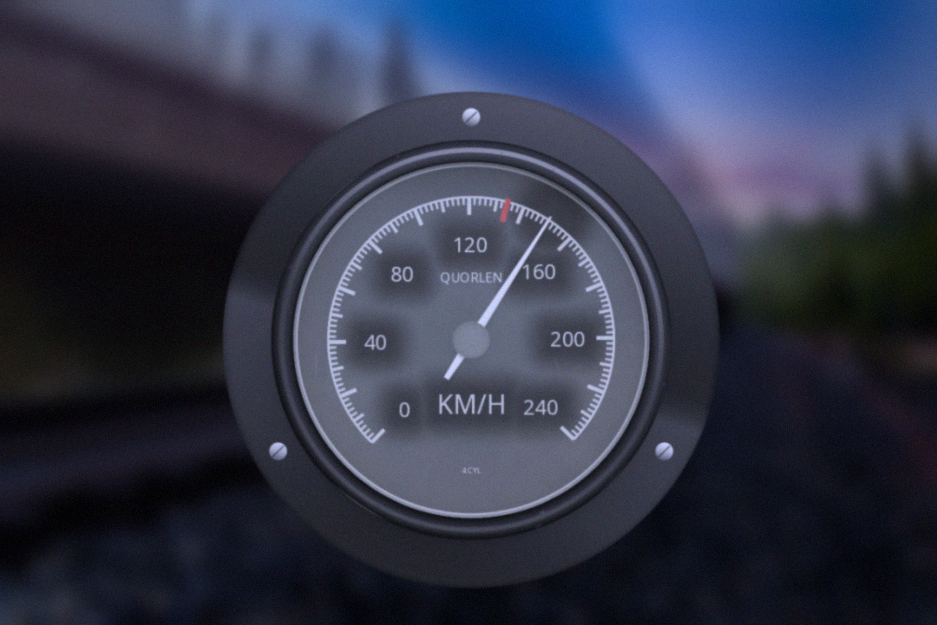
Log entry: 150 km/h
